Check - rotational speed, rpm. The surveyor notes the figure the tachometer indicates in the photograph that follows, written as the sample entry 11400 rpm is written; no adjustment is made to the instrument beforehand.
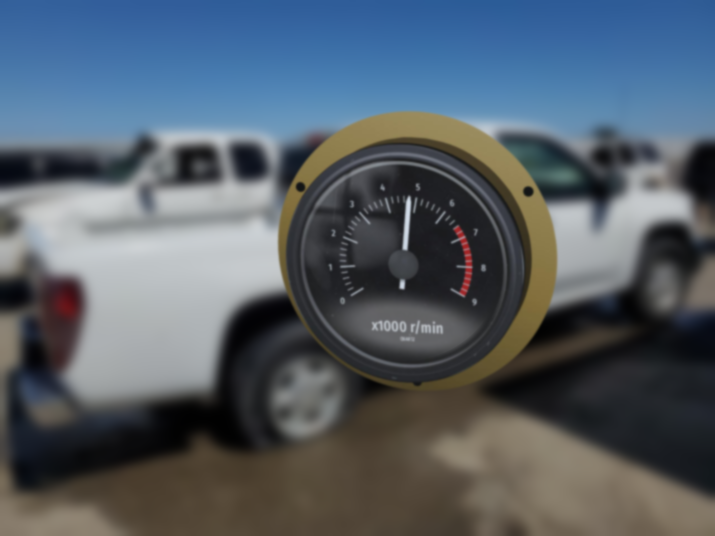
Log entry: 4800 rpm
